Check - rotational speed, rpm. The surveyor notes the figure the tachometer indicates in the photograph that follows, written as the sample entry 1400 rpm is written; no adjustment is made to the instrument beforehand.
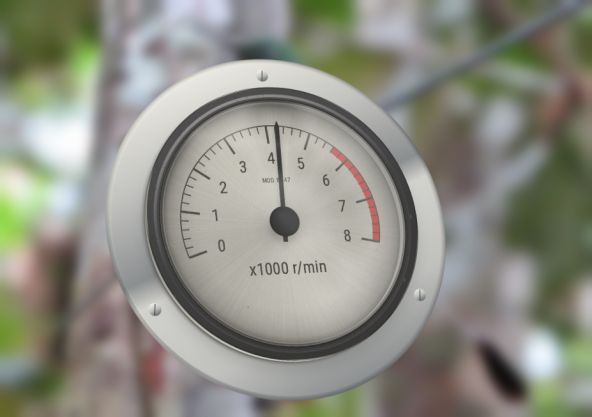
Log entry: 4200 rpm
